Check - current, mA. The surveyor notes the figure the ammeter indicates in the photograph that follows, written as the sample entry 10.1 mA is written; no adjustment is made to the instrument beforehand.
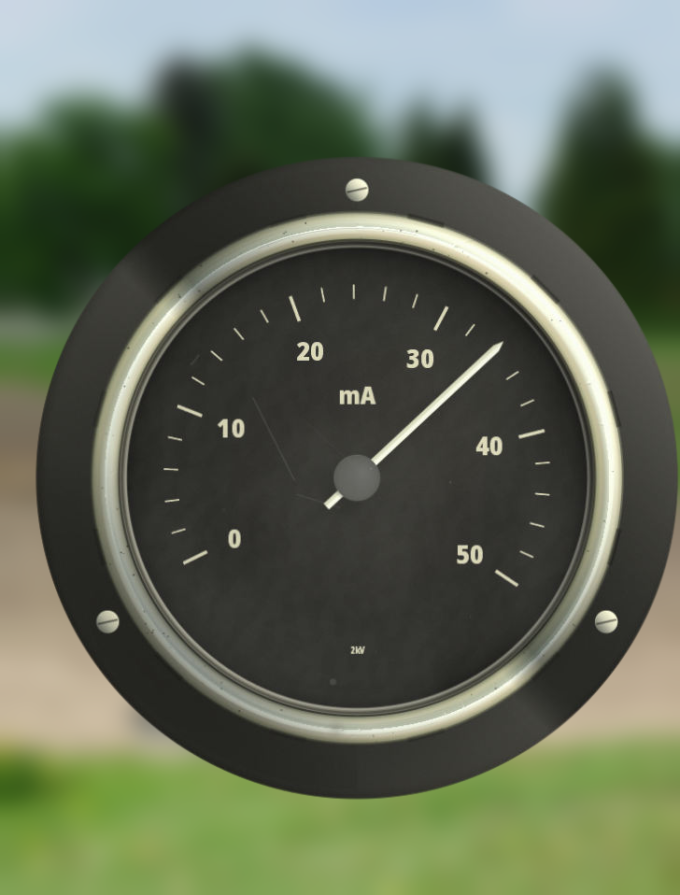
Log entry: 34 mA
